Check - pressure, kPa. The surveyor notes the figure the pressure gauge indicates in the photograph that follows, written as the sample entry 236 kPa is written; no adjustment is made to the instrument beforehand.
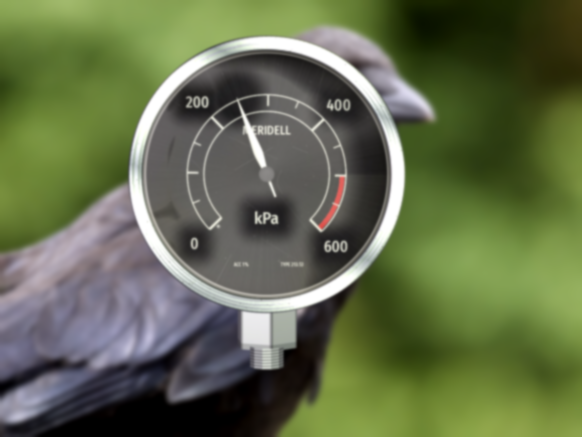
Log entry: 250 kPa
